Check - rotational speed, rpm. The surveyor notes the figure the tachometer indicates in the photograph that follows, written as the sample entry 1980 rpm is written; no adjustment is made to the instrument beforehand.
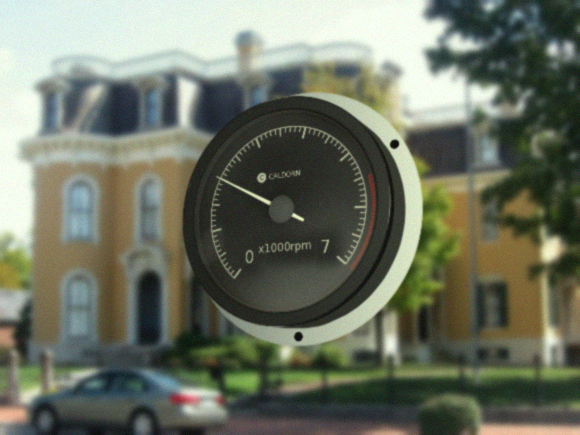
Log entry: 2000 rpm
